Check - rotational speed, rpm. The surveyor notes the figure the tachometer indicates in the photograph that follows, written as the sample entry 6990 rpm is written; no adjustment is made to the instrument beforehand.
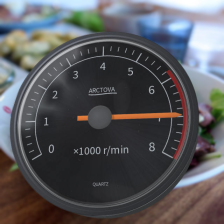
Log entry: 7000 rpm
